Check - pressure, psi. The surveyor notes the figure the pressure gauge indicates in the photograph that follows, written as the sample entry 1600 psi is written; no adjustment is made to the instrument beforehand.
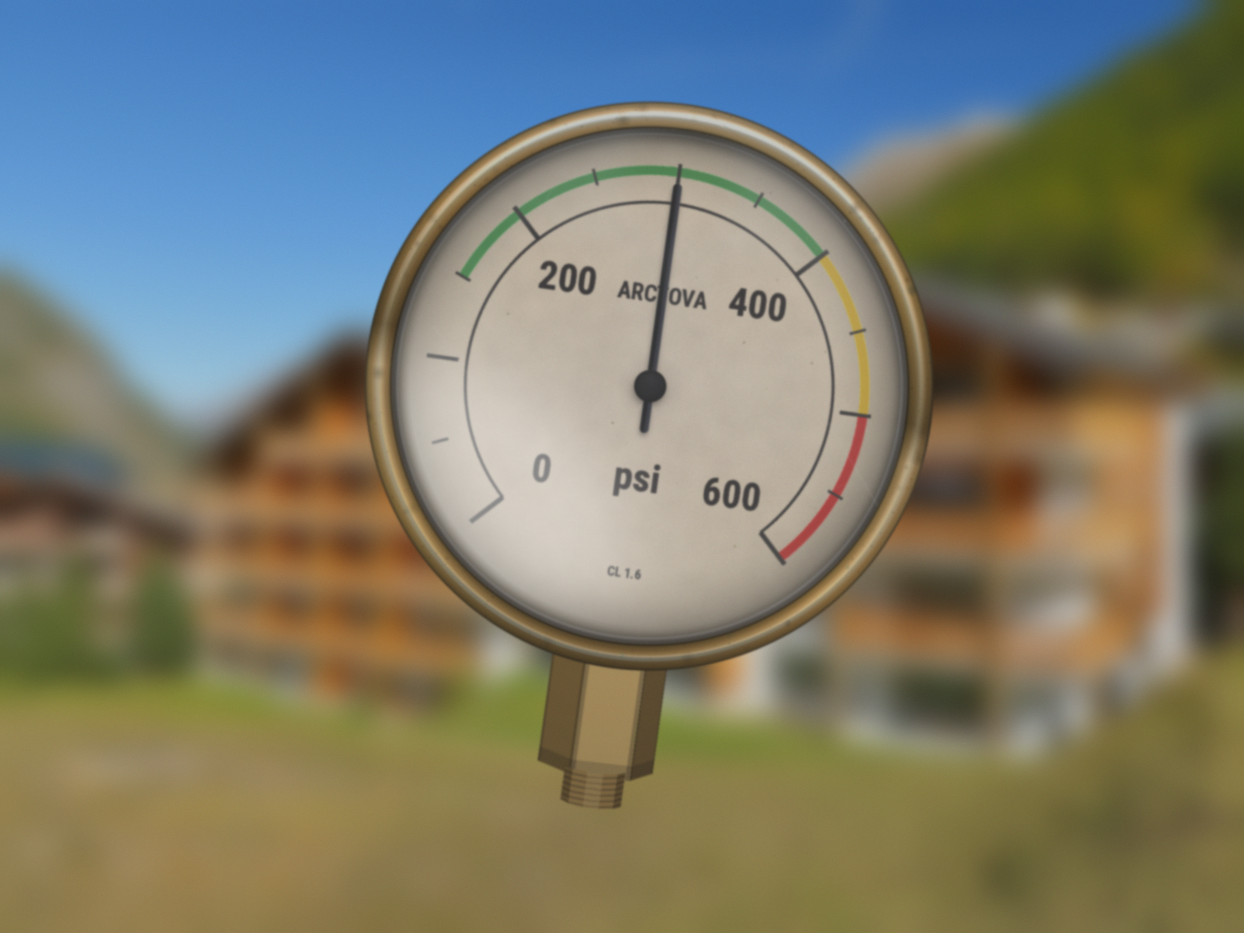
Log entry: 300 psi
